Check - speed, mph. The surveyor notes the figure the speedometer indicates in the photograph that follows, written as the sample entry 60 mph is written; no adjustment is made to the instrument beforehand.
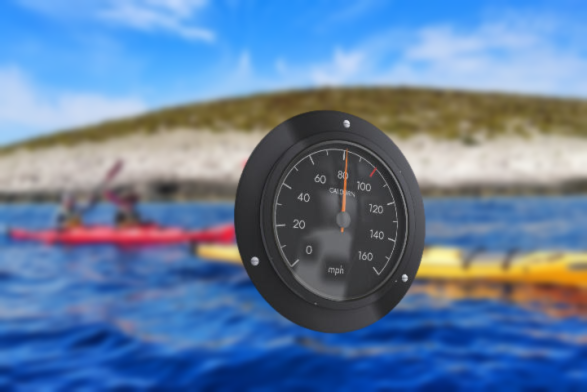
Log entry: 80 mph
